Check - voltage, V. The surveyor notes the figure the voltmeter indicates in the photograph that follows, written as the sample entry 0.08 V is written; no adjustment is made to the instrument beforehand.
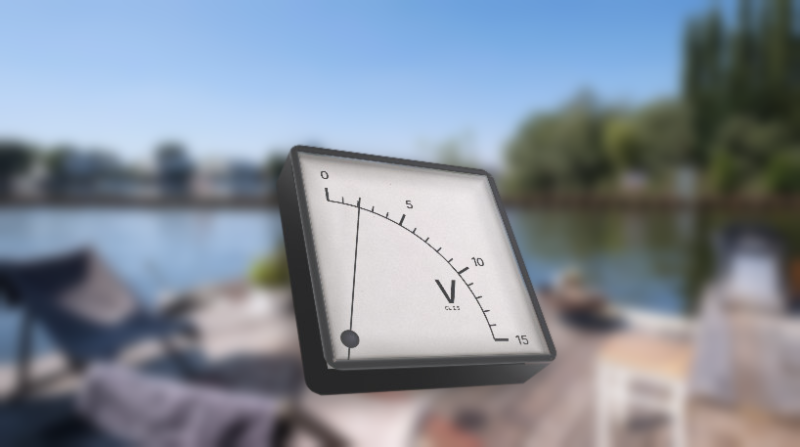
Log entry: 2 V
